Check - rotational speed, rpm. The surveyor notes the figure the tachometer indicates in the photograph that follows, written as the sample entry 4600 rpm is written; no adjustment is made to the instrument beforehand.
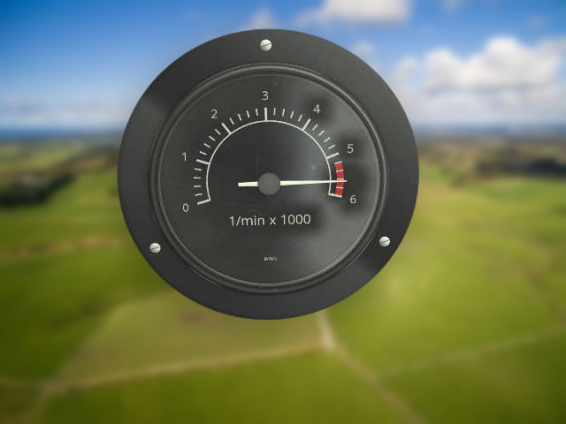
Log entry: 5600 rpm
